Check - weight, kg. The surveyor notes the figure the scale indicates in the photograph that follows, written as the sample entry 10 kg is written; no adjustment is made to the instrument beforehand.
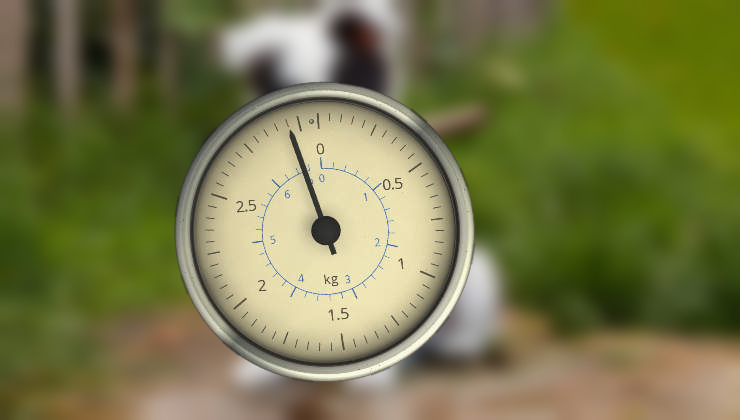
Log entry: 2.95 kg
